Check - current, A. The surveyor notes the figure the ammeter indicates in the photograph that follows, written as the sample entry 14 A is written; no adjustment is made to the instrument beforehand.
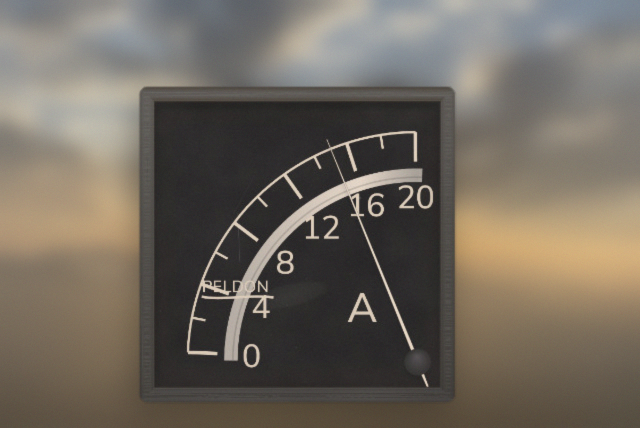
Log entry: 15 A
